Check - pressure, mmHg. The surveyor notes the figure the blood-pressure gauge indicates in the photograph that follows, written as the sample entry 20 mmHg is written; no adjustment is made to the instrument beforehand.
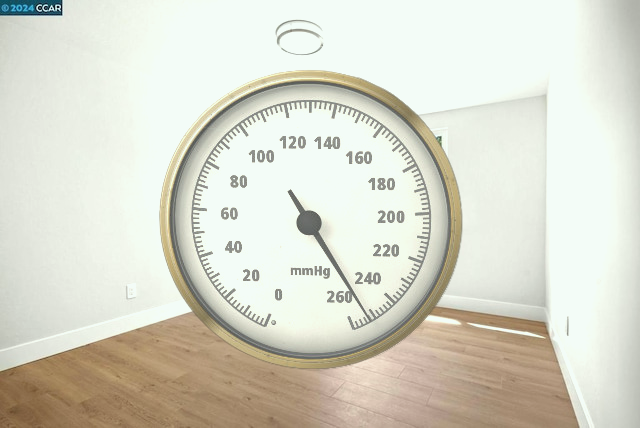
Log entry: 252 mmHg
